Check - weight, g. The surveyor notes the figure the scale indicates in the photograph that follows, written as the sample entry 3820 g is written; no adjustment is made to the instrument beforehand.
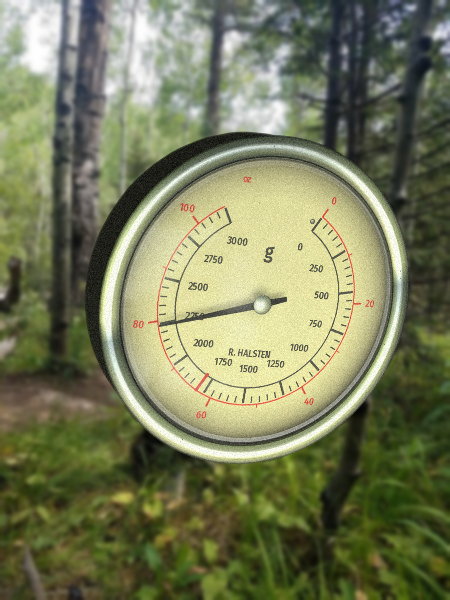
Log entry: 2250 g
